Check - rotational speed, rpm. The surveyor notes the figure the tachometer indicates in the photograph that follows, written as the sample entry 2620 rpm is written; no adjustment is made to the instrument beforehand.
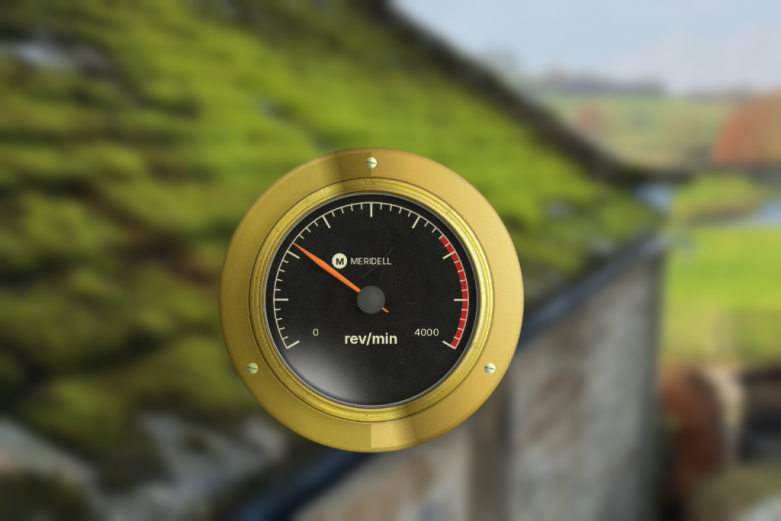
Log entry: 1100 rpm
